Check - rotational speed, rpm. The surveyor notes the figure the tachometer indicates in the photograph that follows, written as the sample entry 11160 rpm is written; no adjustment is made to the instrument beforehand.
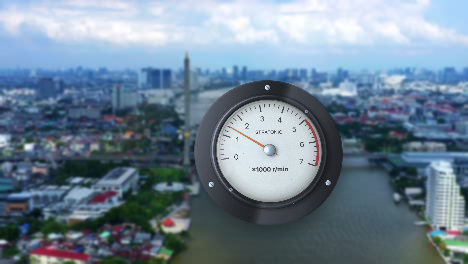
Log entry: 1400 rpm
